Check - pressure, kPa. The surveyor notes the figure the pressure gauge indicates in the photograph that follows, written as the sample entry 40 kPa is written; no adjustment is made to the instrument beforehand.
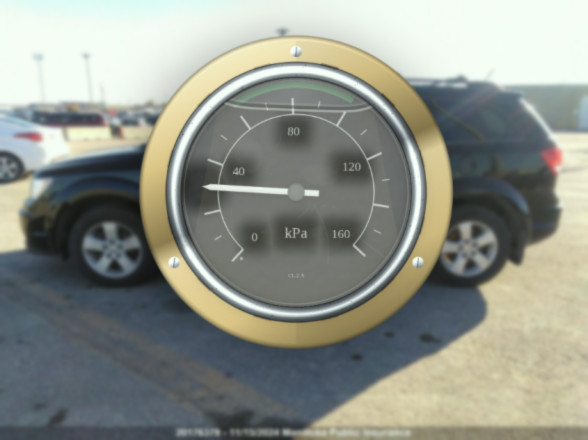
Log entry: 30 kPa
